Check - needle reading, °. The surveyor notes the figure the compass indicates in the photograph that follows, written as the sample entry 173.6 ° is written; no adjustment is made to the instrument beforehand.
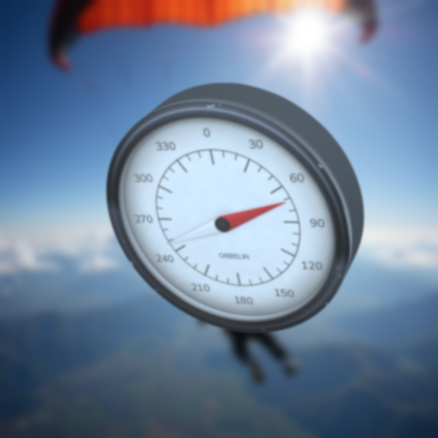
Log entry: 70 °
